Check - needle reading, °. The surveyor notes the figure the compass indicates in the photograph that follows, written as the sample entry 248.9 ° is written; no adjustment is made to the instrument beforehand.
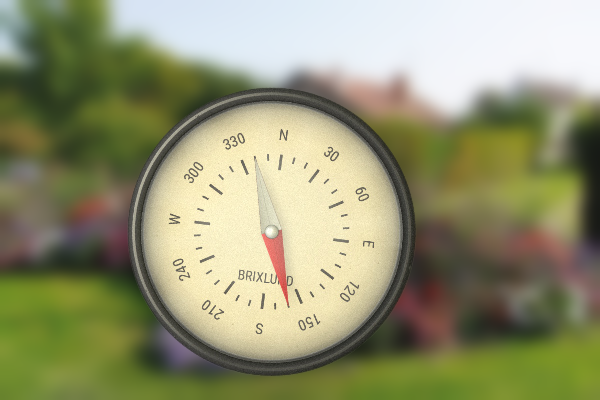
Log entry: 160 °
